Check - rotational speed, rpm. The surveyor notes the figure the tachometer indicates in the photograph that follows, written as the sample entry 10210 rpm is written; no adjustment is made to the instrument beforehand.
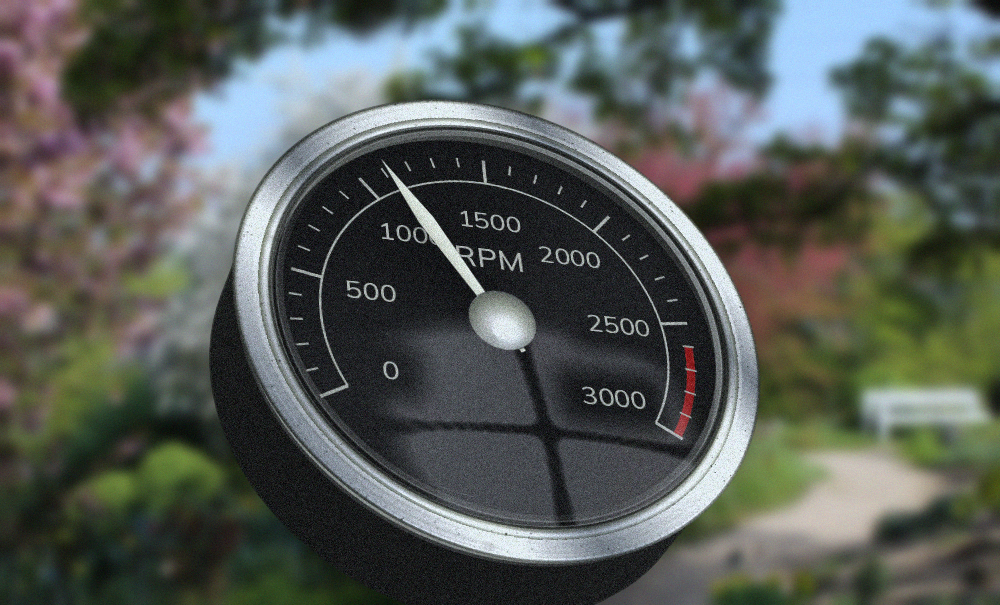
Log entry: 1100 rpm
